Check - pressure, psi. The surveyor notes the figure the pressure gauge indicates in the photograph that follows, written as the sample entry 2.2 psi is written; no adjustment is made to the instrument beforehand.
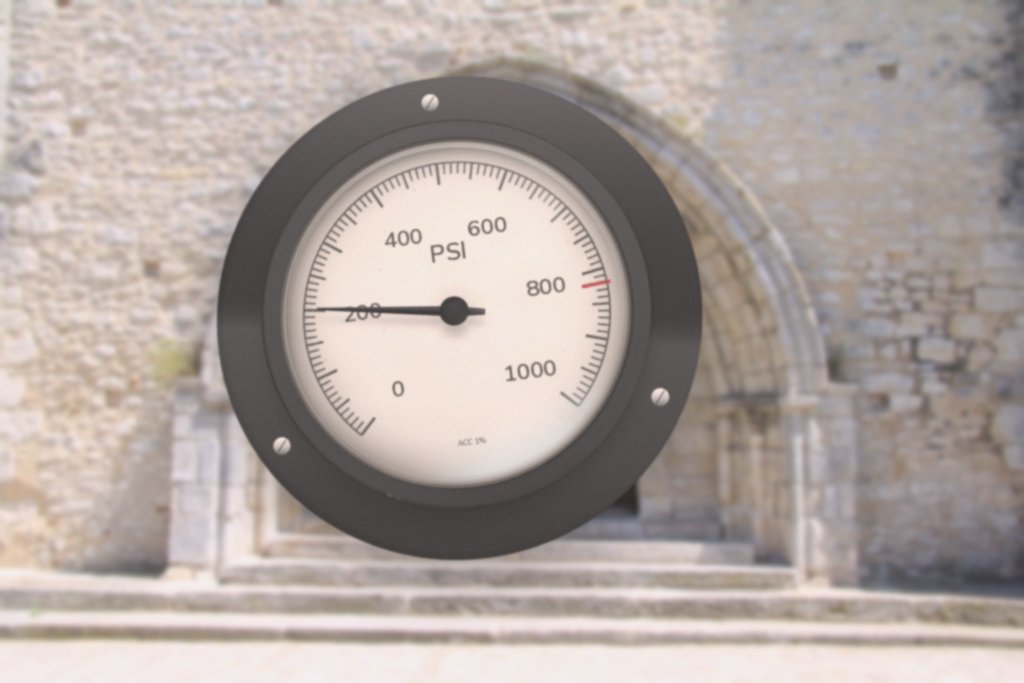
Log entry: 200 psi
